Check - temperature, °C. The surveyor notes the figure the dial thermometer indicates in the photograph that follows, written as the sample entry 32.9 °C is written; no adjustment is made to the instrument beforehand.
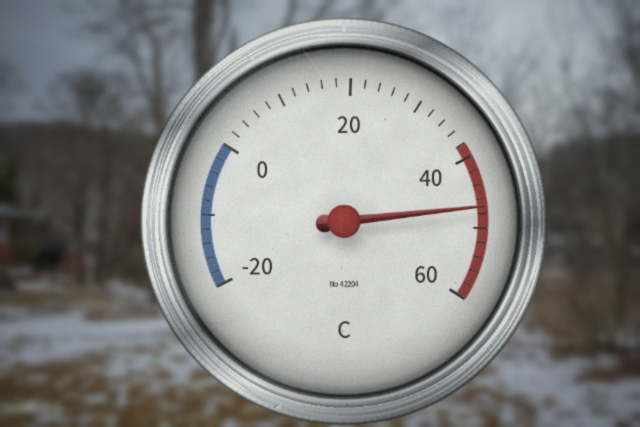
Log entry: 47 °C
